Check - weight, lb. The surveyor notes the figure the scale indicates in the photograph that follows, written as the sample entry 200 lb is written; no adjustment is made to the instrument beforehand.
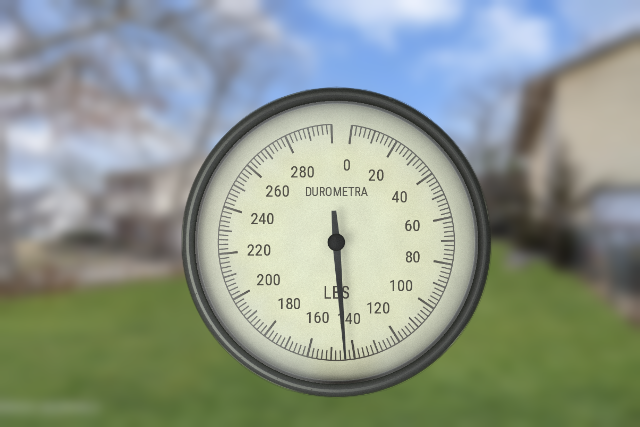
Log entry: 144 lb
